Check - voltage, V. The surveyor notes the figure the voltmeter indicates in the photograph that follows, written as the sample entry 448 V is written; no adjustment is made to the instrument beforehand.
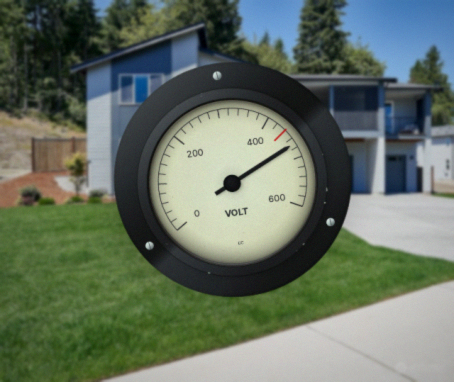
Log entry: 470 V
